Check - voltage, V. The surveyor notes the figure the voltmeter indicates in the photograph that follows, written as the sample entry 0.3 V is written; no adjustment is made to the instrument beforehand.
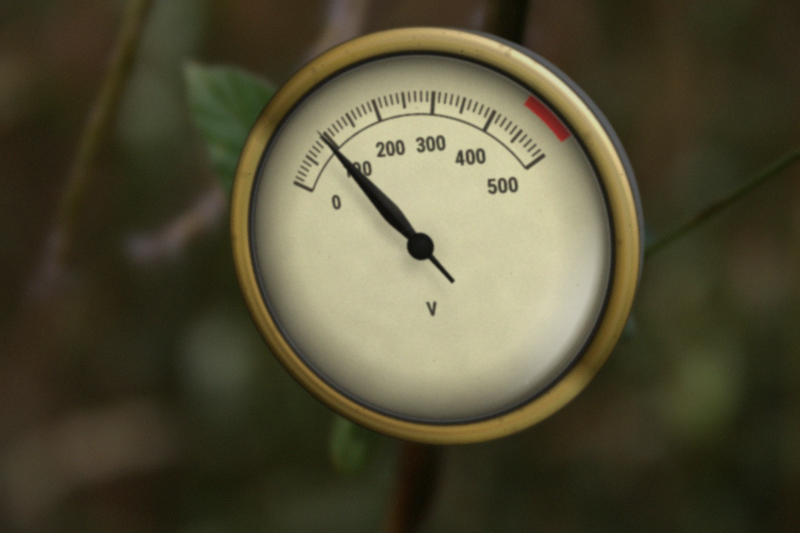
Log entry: 100 V
